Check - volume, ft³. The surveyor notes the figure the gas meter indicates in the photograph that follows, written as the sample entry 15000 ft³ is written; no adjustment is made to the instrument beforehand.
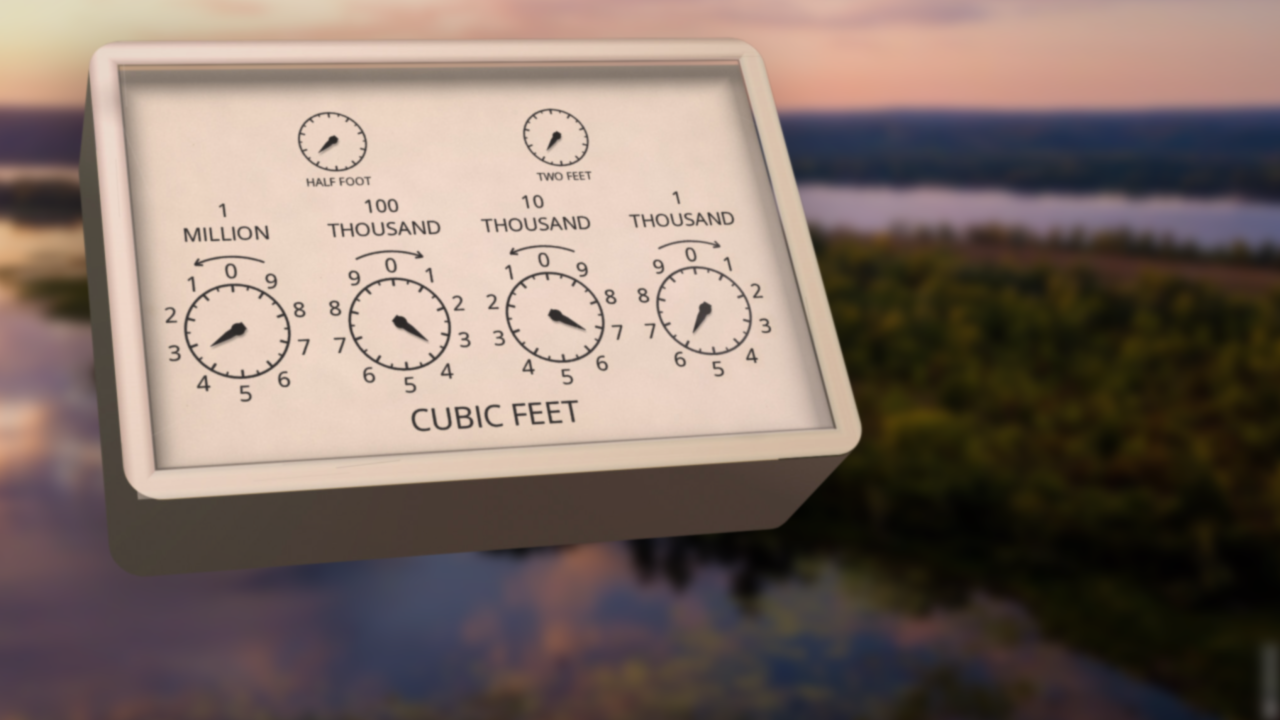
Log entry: 336600 ft³
